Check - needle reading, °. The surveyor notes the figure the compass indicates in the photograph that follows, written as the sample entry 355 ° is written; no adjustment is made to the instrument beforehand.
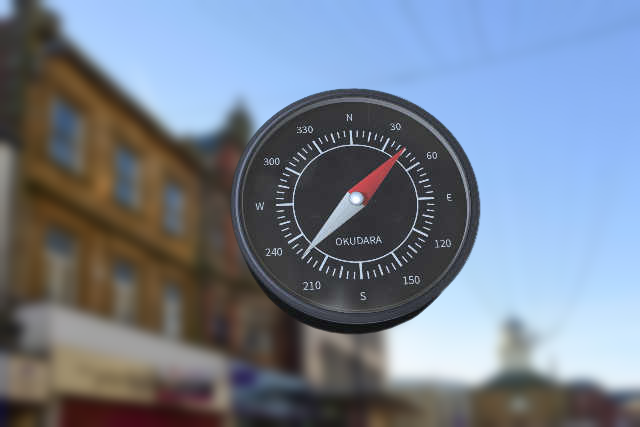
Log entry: 45 °
